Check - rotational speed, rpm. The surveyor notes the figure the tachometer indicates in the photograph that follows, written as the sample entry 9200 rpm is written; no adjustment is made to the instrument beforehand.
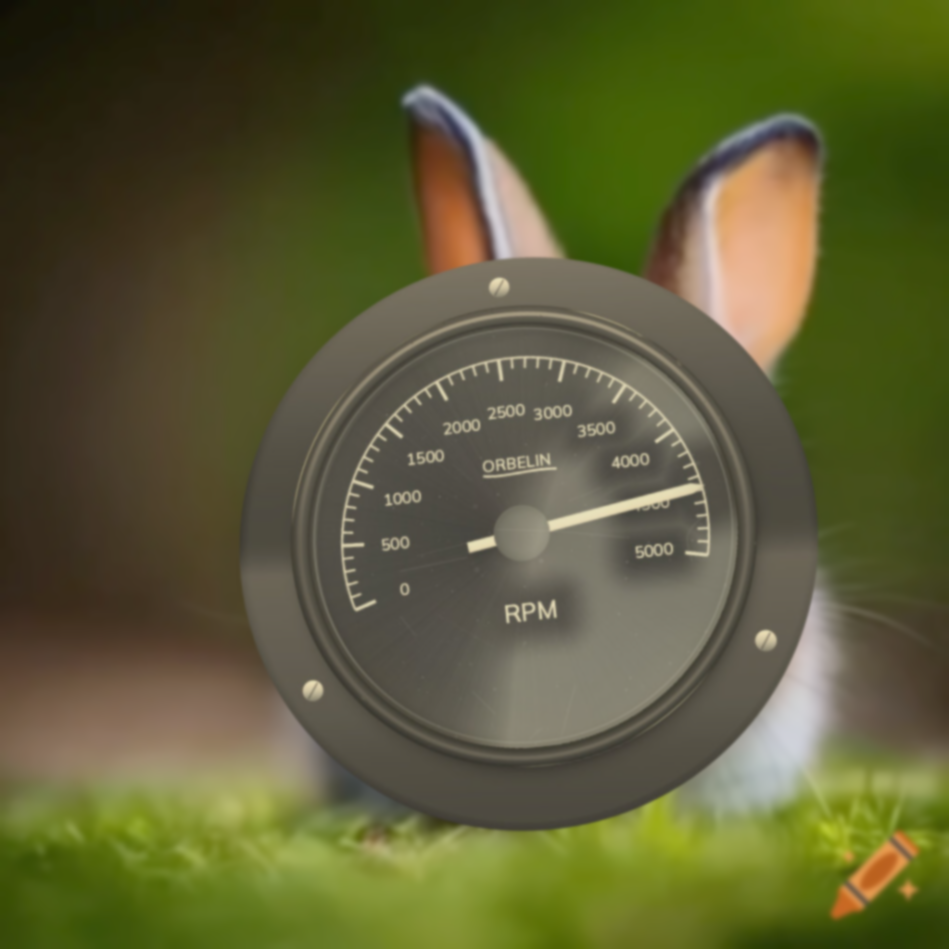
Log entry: 4500 rpm
